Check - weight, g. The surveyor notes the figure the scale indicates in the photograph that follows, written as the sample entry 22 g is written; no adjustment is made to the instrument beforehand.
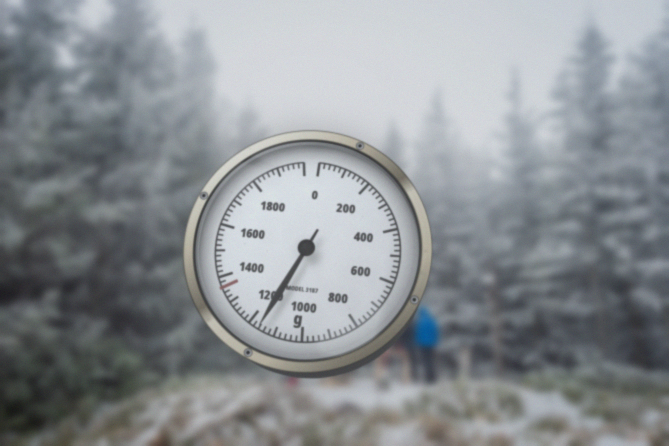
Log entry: 1160 g
